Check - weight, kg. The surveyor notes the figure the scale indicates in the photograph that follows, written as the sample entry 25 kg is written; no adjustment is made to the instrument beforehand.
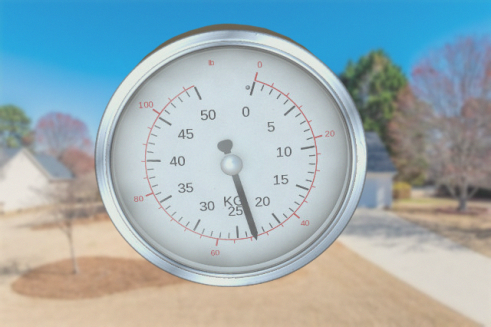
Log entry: 23 kg
